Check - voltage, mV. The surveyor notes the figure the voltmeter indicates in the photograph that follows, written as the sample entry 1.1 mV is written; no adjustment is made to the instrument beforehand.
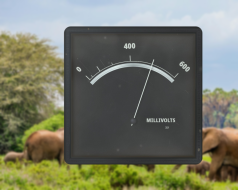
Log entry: 500 mV
